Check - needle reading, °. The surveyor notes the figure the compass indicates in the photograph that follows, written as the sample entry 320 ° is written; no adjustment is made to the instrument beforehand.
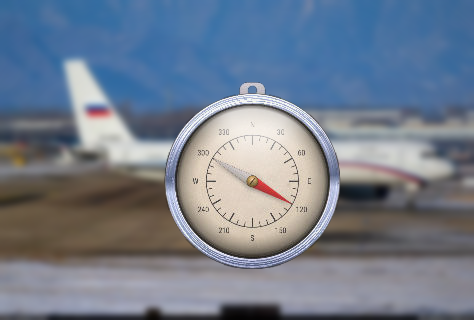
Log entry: 120 °
